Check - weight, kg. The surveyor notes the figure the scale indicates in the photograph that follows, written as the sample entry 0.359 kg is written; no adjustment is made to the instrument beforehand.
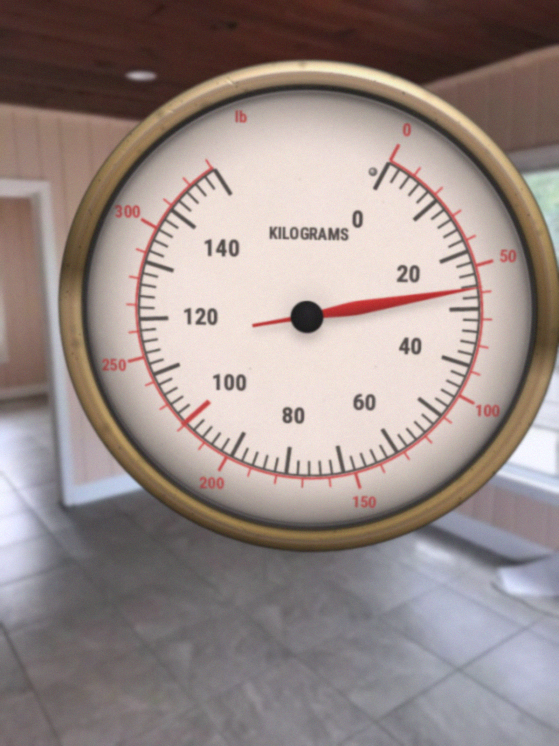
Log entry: 26 kg
